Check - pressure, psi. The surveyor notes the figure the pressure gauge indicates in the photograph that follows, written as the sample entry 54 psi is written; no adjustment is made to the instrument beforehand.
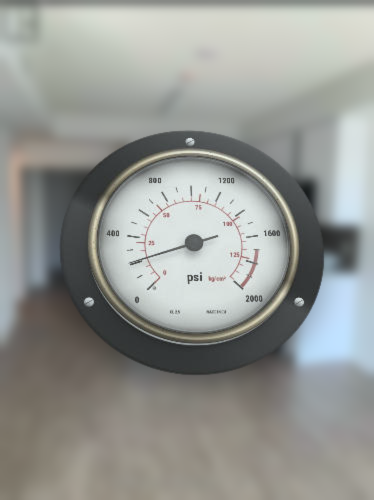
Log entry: 200 psi
